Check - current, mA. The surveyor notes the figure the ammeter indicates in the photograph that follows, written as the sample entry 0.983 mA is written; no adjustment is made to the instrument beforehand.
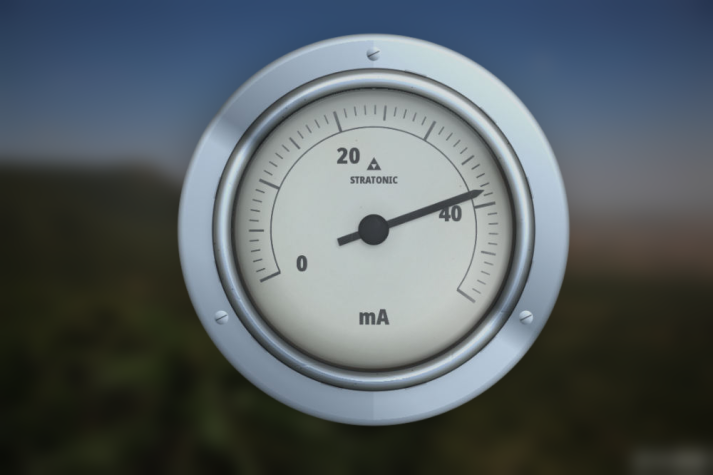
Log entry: 38.5 mA
